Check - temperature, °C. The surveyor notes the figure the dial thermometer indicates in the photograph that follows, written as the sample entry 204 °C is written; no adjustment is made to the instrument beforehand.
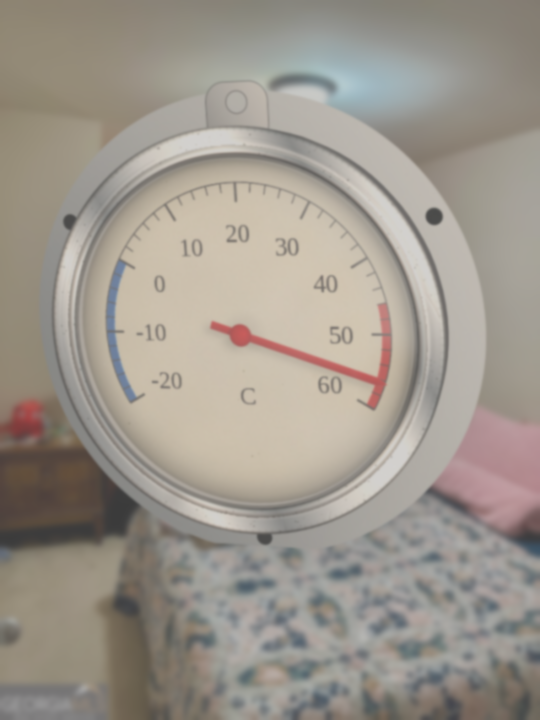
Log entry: 56 °C
